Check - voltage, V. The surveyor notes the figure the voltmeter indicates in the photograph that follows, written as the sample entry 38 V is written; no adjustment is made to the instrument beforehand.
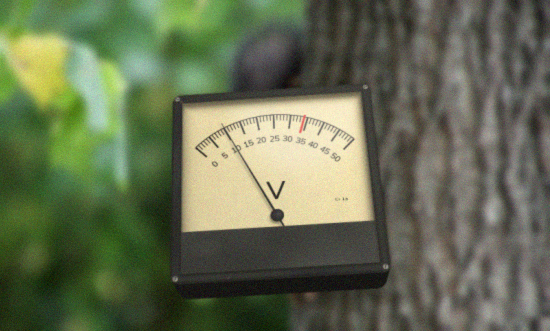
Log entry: 10 V
